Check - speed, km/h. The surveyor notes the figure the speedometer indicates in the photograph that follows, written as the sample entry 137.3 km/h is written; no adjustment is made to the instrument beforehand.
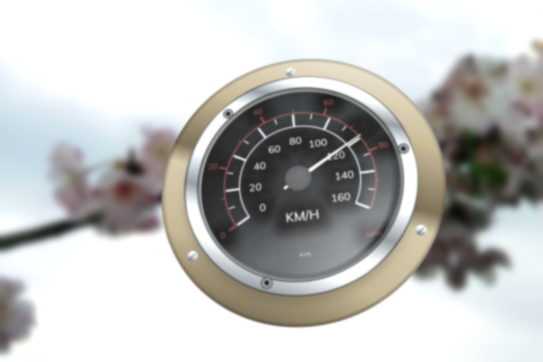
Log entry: 120 km/h
